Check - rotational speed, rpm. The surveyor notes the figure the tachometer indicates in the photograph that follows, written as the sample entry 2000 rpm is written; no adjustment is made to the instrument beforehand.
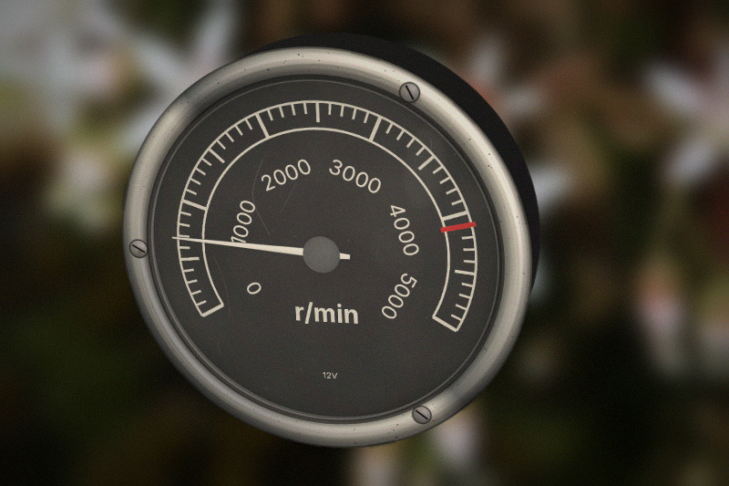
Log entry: 700 rpm
